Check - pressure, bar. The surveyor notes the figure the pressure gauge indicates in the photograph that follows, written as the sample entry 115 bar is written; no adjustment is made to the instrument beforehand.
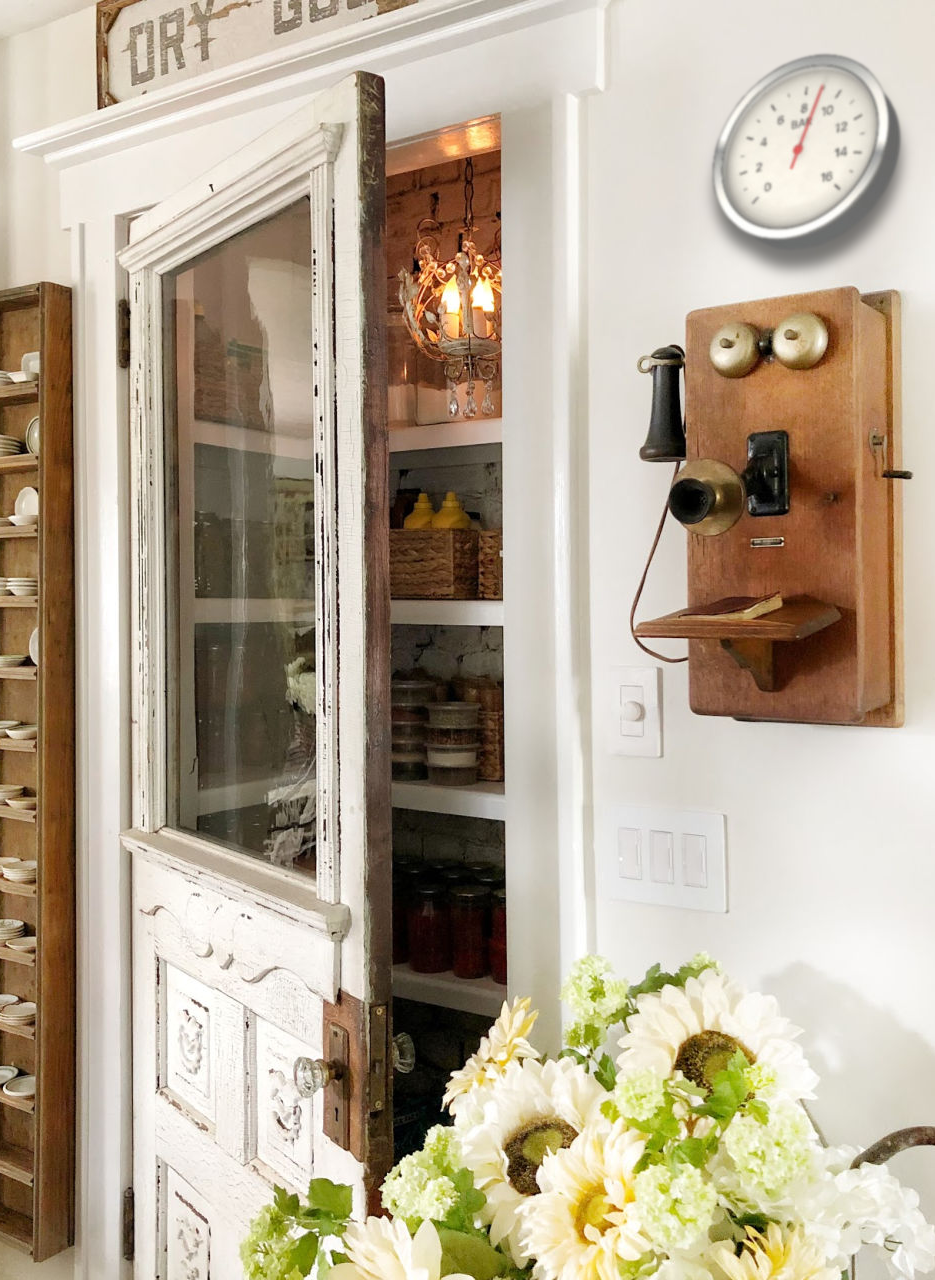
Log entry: 9 bar
